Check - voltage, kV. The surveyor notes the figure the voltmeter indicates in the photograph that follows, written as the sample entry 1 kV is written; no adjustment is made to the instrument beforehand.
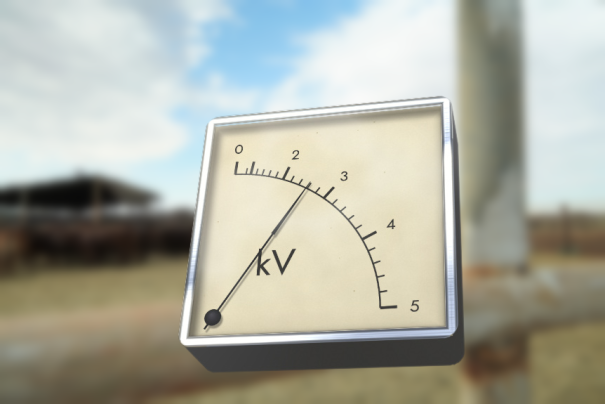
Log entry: 2.6 kV
